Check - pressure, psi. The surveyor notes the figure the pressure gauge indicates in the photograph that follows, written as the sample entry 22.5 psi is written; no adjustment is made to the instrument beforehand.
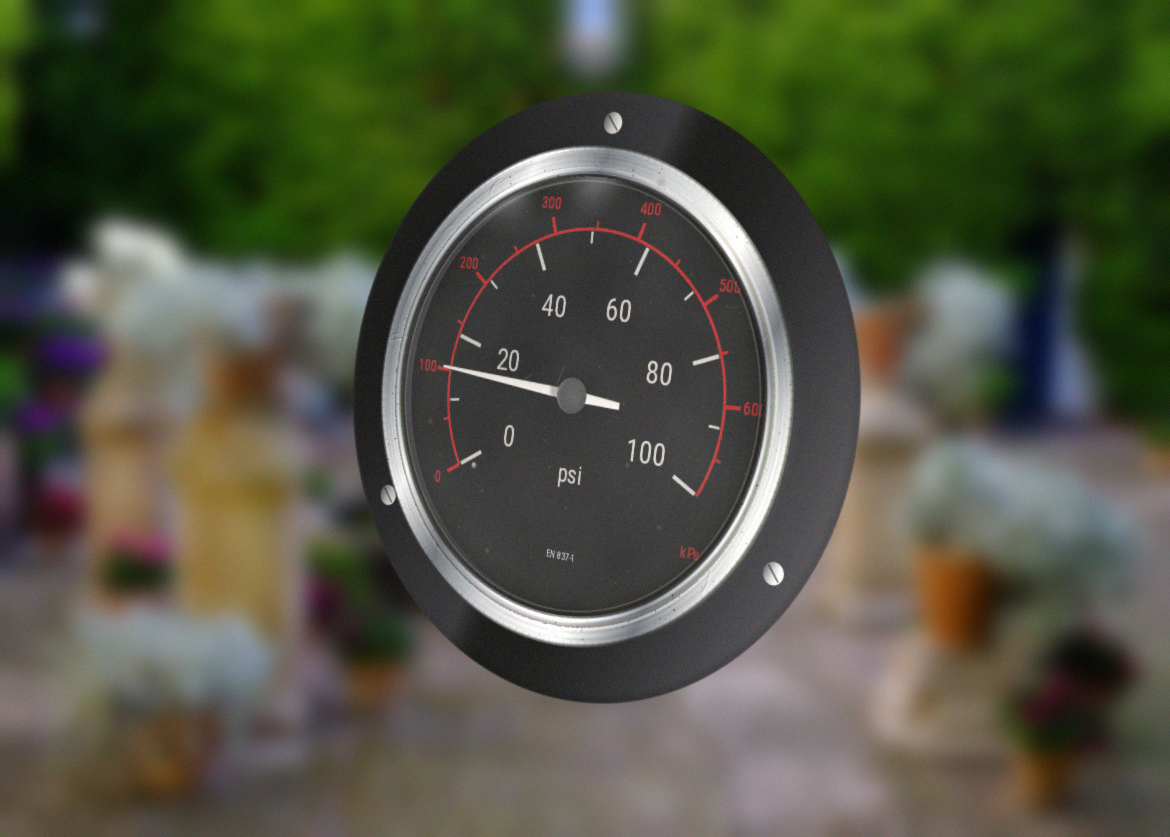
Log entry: 15 psi
